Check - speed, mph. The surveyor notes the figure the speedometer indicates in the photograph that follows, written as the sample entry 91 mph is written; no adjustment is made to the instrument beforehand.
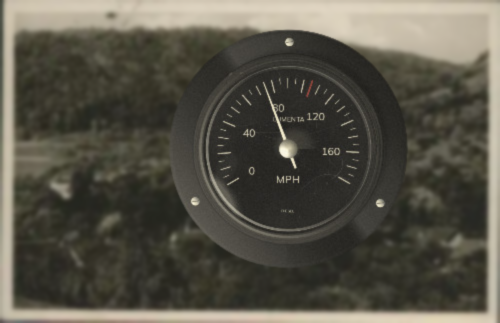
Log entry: 75 mph
